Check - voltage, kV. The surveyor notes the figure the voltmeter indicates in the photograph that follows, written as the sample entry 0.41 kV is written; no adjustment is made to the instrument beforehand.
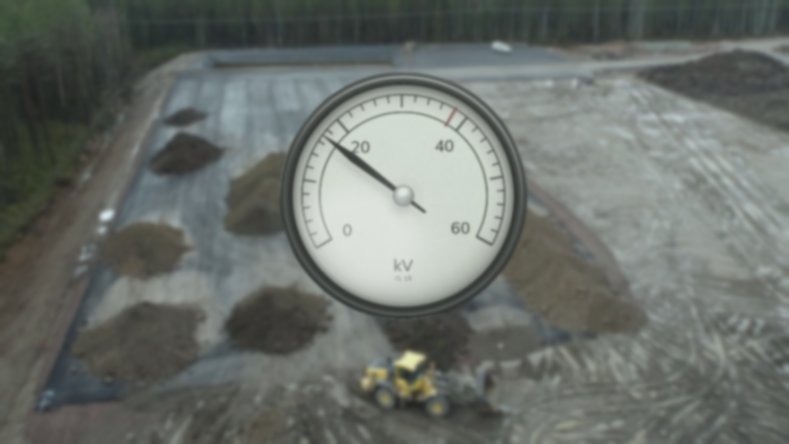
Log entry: 17 kV
